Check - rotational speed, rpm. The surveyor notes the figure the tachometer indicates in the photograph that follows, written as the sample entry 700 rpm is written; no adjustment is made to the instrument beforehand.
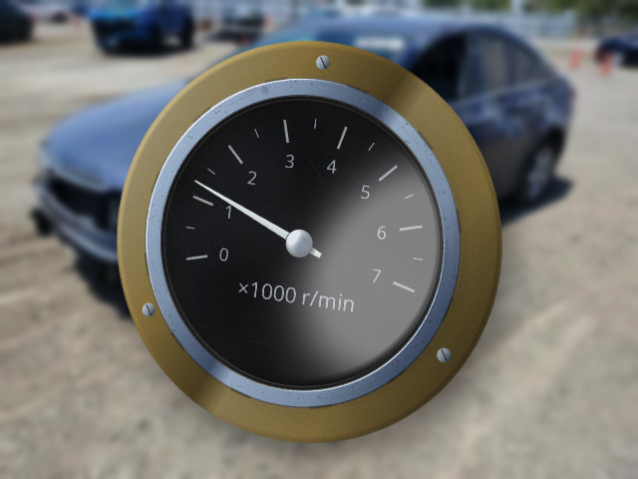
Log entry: 1250 rpm
